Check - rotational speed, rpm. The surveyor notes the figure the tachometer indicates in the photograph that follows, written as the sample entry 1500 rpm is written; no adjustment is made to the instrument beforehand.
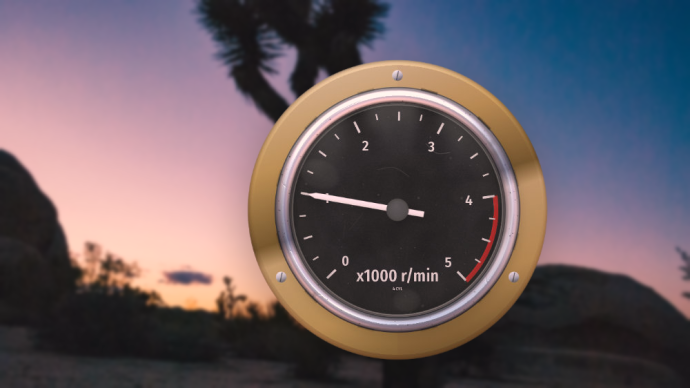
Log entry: 1000 rpm
